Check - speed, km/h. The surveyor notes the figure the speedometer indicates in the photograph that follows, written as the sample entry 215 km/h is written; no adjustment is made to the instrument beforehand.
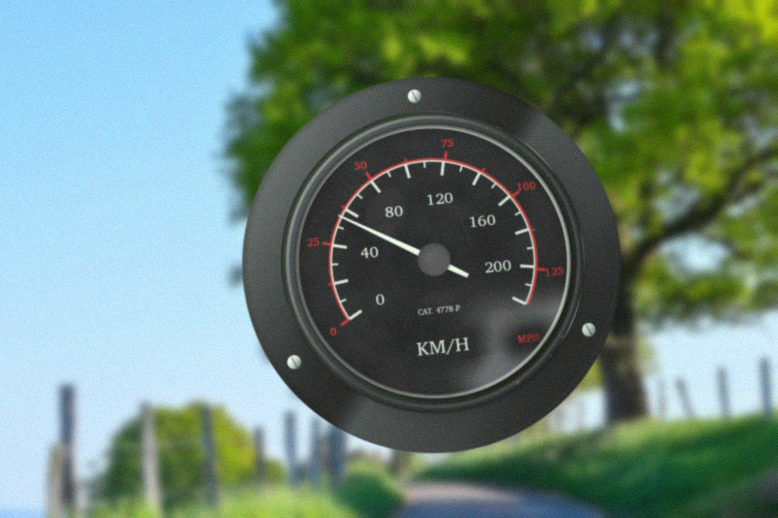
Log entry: 55 km/h
